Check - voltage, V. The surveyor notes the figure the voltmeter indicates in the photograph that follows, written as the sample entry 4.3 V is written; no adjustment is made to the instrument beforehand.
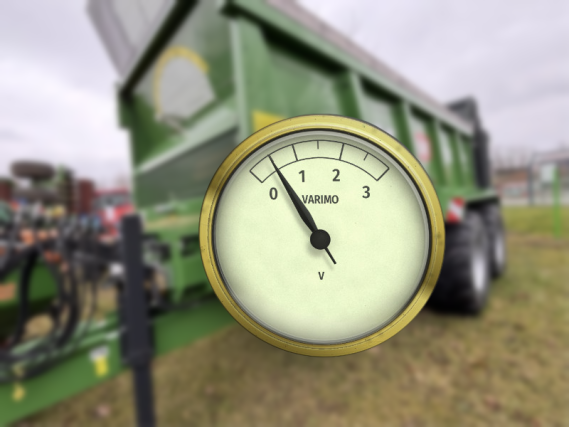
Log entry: 0.5 V
